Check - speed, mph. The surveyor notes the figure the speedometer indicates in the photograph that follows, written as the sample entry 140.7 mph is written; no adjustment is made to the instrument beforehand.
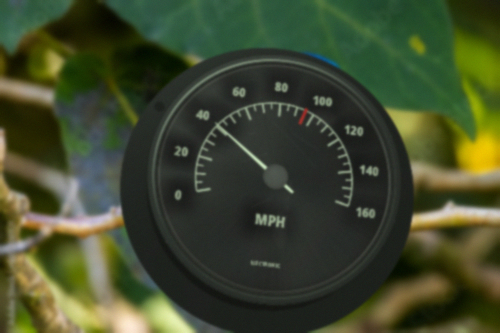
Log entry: 40 mph
